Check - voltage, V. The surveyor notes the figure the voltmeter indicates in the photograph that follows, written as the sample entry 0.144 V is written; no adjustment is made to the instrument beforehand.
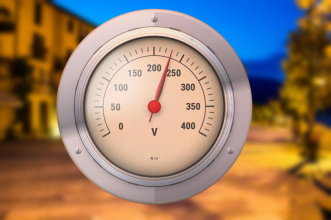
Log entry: 230 V
